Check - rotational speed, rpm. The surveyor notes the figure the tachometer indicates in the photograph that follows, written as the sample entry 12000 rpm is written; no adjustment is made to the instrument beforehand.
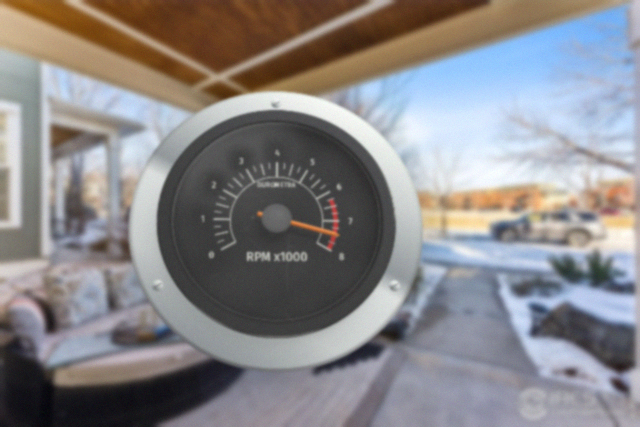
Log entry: 7500 rpm
